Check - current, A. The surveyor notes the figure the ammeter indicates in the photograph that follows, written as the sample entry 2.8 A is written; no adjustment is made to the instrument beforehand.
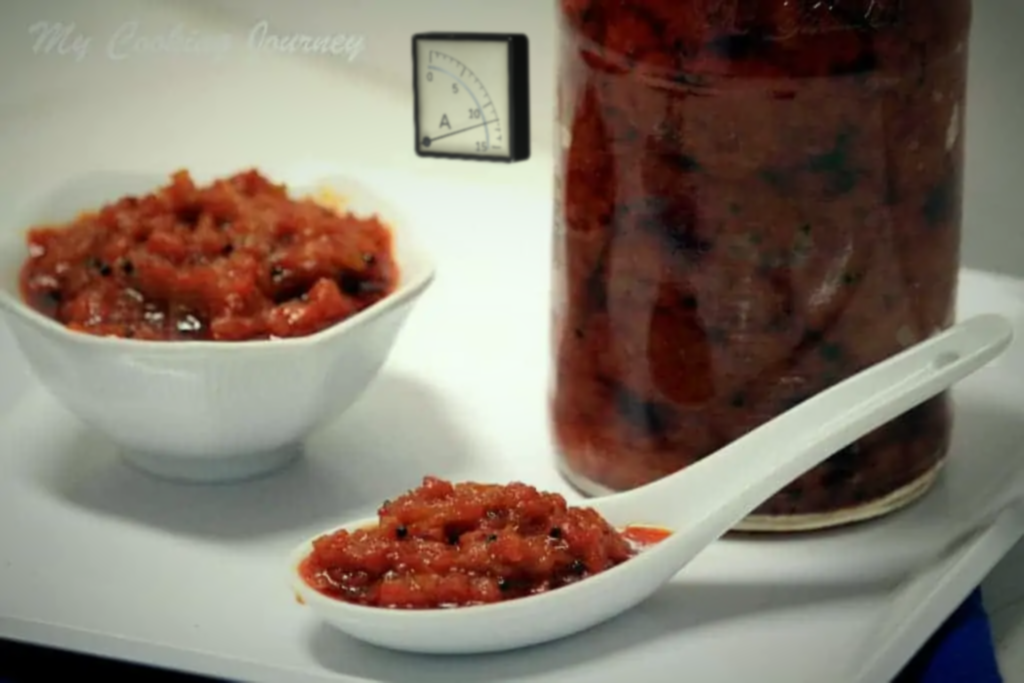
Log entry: 12 A
